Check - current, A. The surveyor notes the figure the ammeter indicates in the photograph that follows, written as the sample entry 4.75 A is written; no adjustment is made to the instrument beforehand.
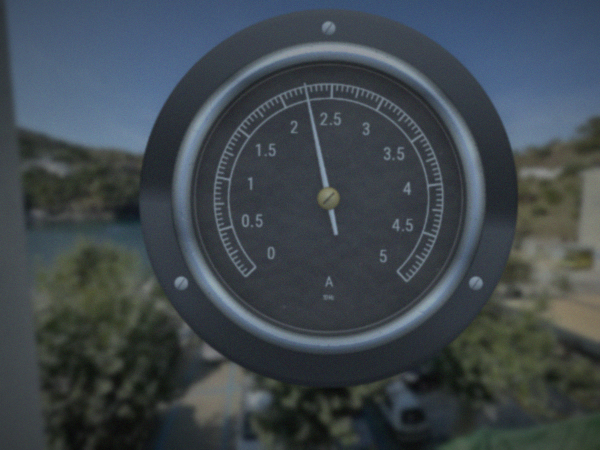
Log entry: 2.25 A
